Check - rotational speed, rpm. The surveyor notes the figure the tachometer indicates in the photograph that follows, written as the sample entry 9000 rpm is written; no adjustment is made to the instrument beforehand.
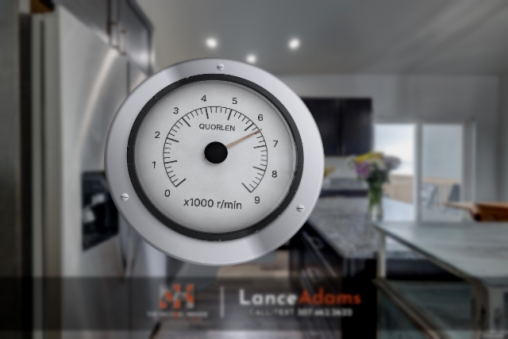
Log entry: 6400 rpm
